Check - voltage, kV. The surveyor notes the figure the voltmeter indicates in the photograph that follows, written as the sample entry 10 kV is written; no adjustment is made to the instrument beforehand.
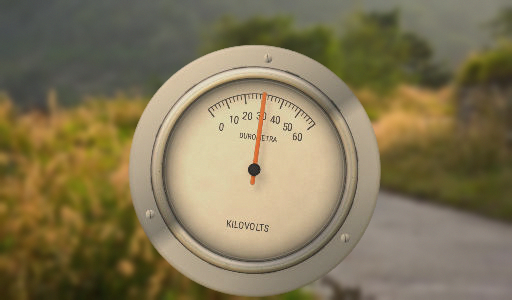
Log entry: 30 kV
